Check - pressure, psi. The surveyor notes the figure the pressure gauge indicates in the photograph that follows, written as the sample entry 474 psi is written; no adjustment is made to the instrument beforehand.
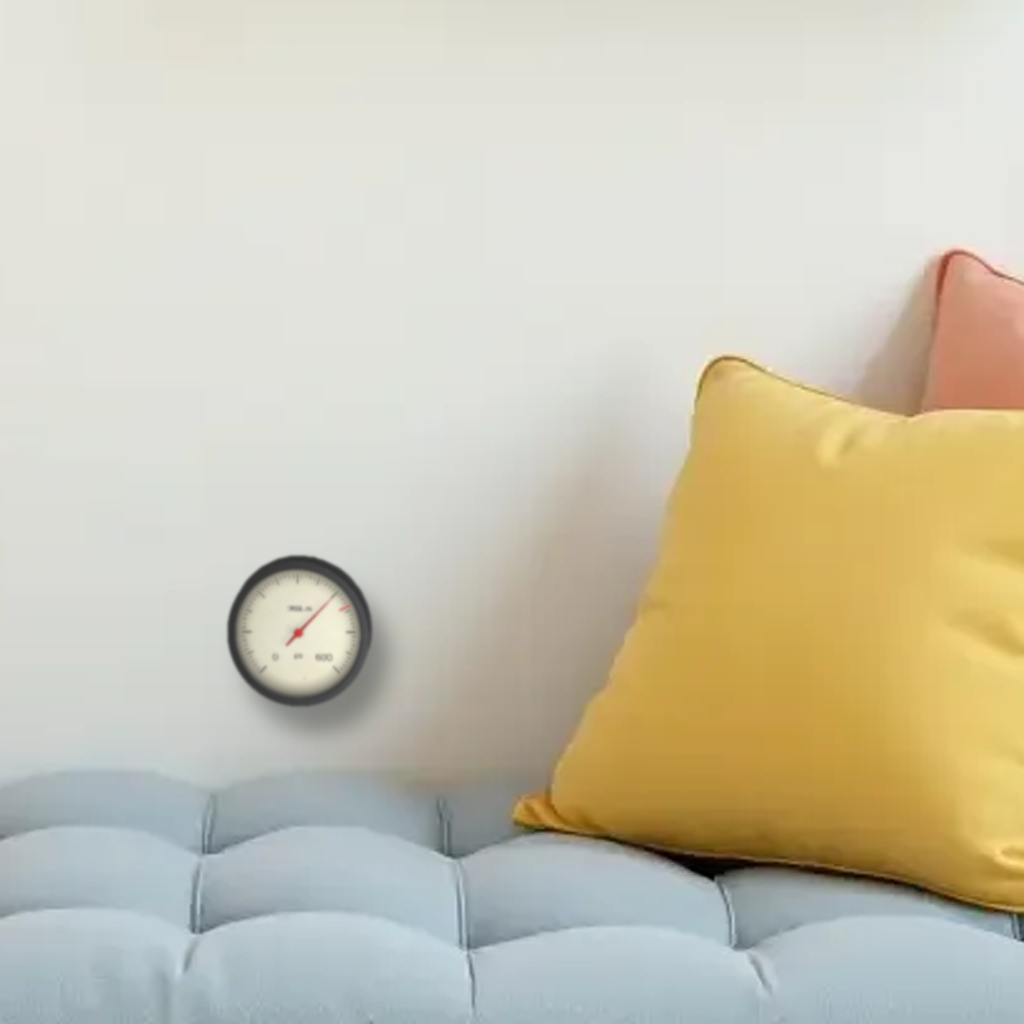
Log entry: 400 psi
